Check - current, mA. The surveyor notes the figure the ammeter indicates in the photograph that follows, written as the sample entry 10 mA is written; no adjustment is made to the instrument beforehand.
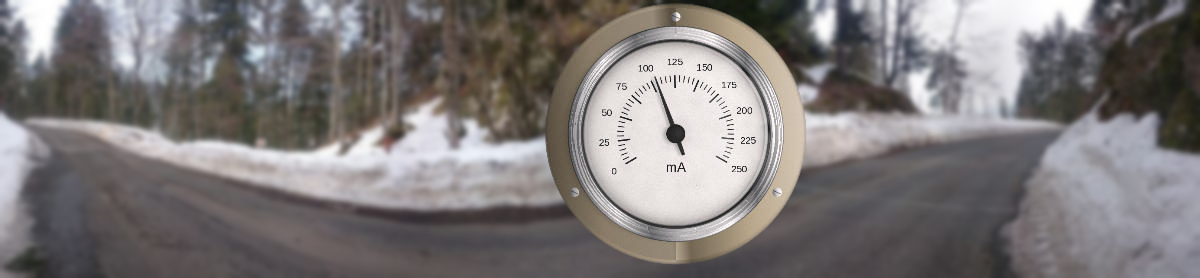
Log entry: 105 mA
